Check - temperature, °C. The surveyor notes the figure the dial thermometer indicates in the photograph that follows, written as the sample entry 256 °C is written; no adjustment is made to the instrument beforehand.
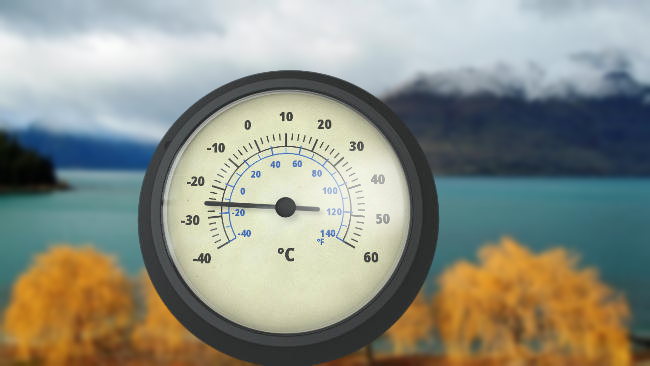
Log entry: -26 °C
